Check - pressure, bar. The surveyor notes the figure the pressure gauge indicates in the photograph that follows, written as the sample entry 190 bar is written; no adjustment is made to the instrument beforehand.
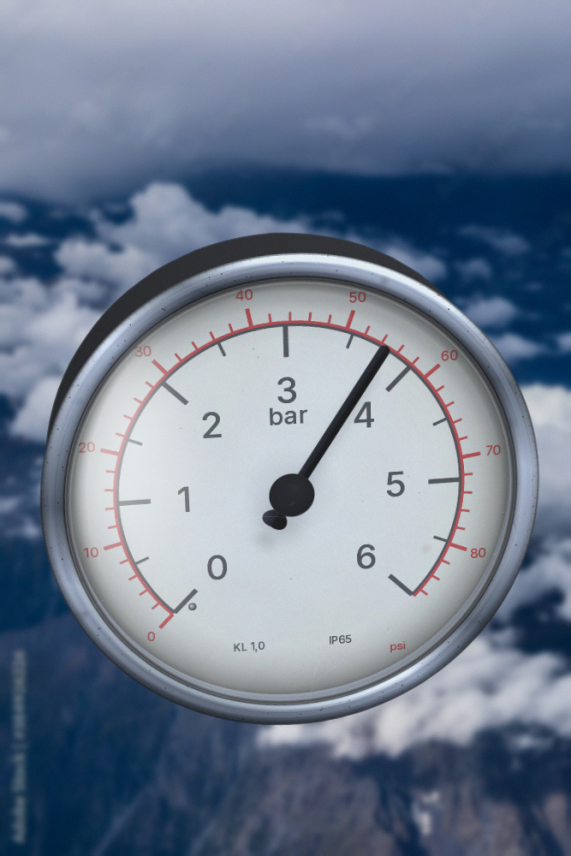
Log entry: 3.75 bar
